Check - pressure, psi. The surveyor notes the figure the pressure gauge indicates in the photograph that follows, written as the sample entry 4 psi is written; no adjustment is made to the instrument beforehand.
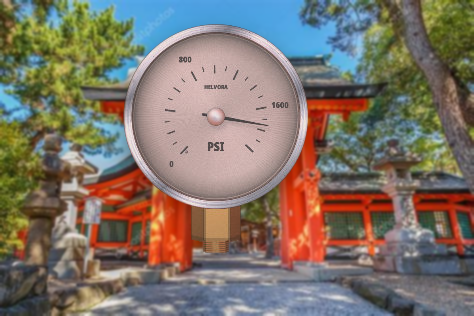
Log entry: 1750 psi
